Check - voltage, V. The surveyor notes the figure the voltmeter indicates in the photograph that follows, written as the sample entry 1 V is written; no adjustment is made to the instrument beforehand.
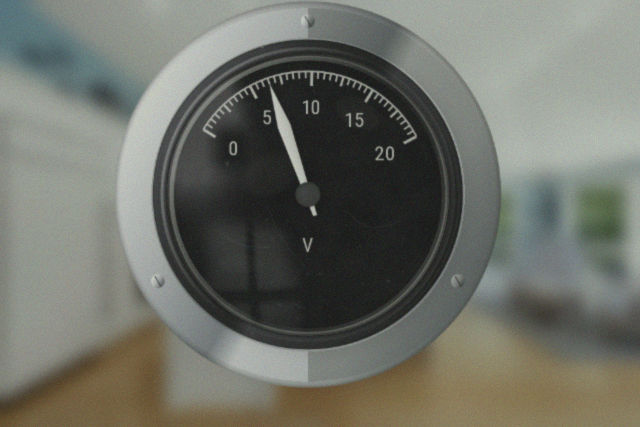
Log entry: 6.5 V
